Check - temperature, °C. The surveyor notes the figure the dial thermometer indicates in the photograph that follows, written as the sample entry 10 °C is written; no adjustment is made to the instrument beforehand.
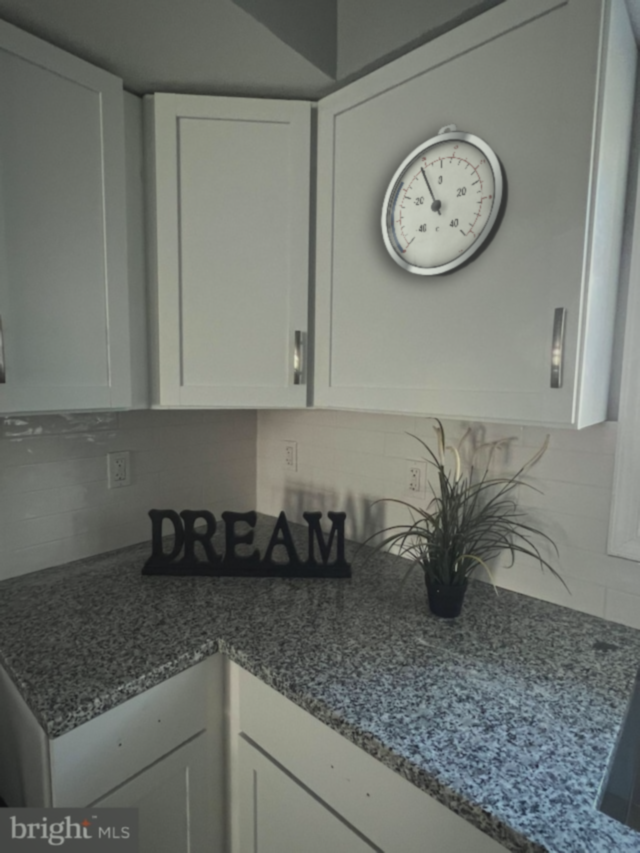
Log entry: -8 °C
